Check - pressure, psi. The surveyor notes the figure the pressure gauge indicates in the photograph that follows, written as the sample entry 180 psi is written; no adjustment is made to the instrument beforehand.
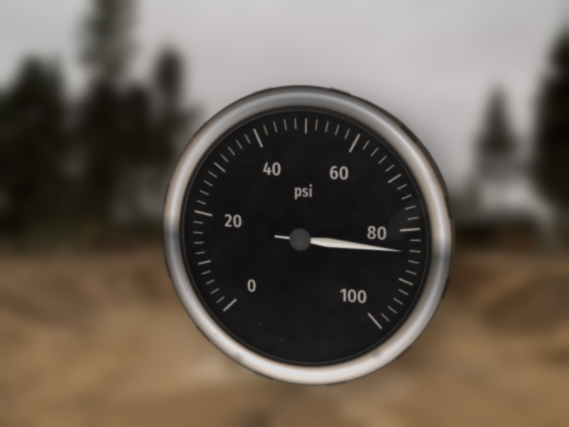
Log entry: 84 psi
